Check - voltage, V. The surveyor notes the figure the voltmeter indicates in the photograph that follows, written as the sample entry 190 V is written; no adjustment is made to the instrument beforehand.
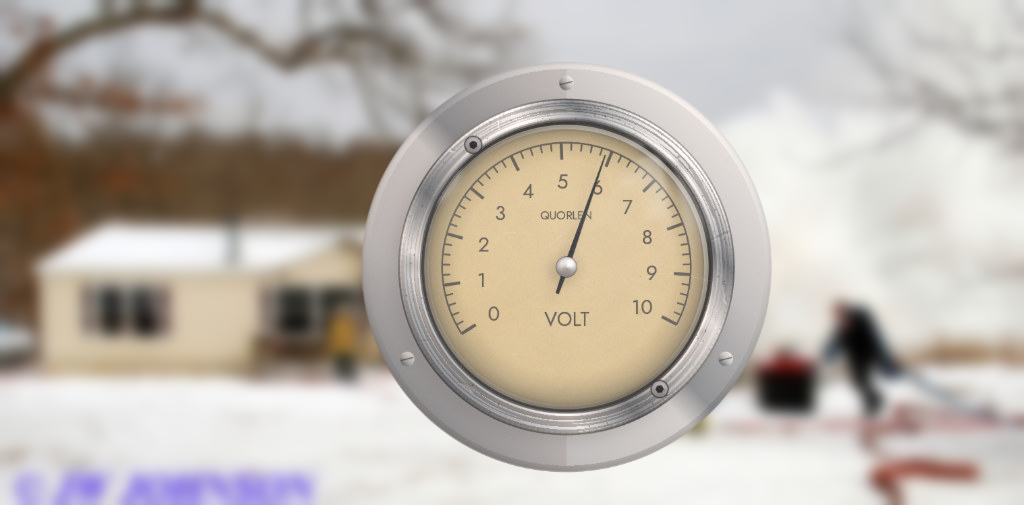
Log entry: 5.9 V
